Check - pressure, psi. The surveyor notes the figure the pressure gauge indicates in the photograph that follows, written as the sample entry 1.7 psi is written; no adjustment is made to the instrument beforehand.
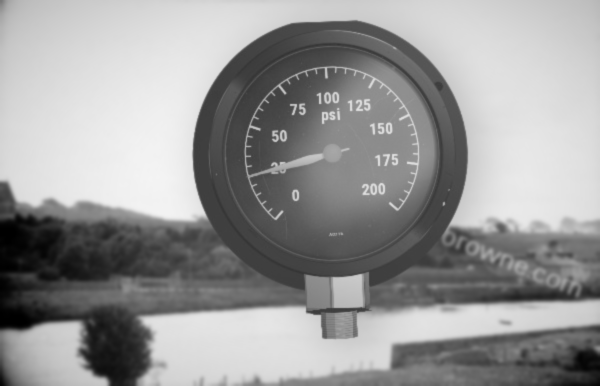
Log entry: 25 psi
